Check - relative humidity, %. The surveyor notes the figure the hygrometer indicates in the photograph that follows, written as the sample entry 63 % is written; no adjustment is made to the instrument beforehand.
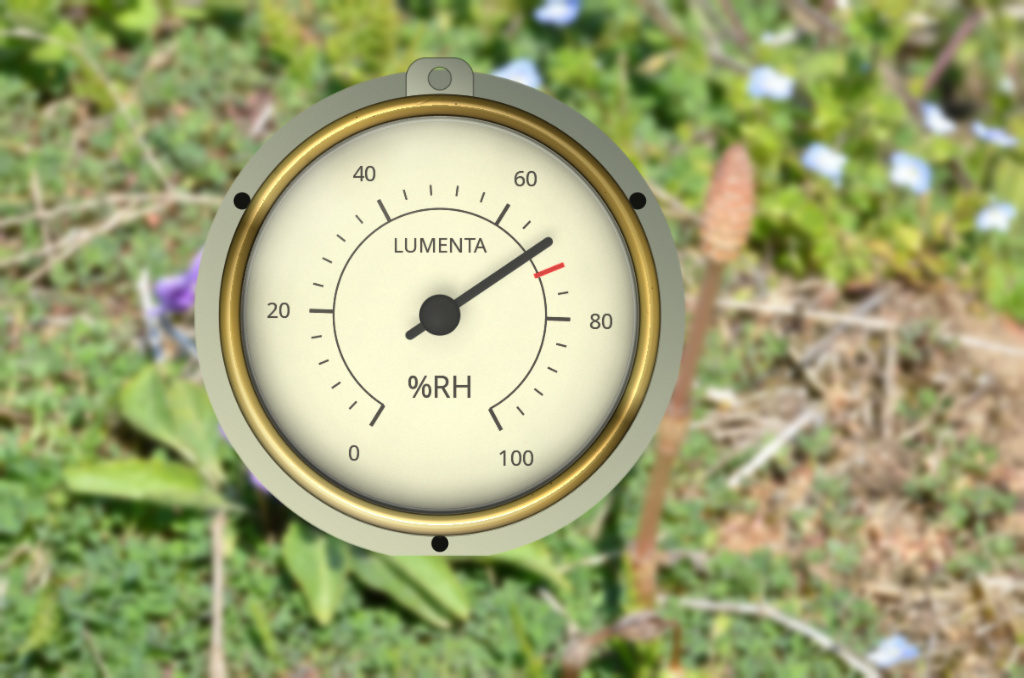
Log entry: 68 %
